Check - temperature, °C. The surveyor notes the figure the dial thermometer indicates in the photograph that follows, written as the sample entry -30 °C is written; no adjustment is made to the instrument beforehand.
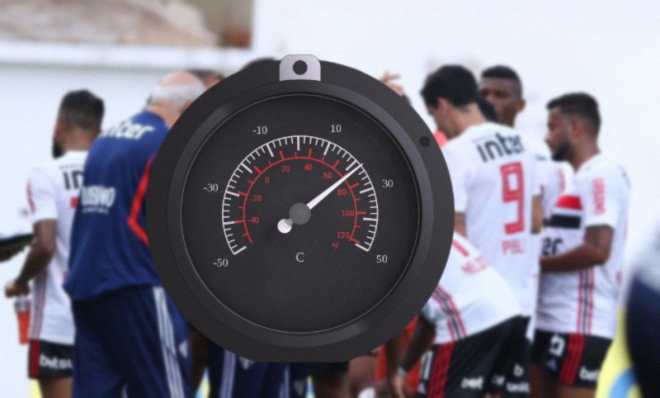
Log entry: 22 °C
